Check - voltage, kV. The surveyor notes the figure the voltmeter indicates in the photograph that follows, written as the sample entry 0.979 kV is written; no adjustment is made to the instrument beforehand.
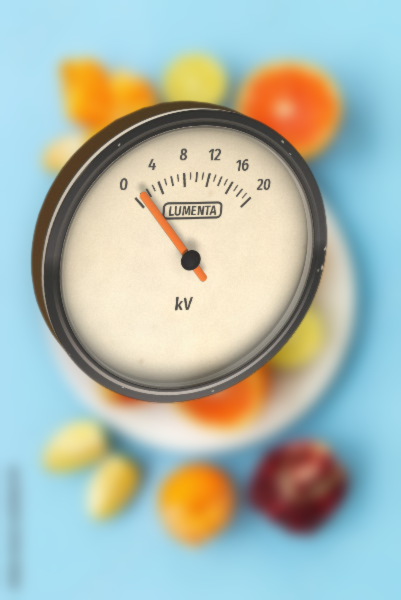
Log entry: 1 kV
